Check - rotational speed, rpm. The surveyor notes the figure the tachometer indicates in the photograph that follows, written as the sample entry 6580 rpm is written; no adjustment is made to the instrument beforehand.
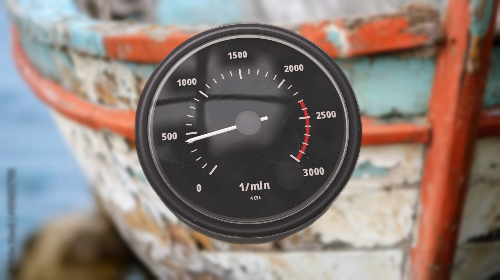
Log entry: 400 rpm
